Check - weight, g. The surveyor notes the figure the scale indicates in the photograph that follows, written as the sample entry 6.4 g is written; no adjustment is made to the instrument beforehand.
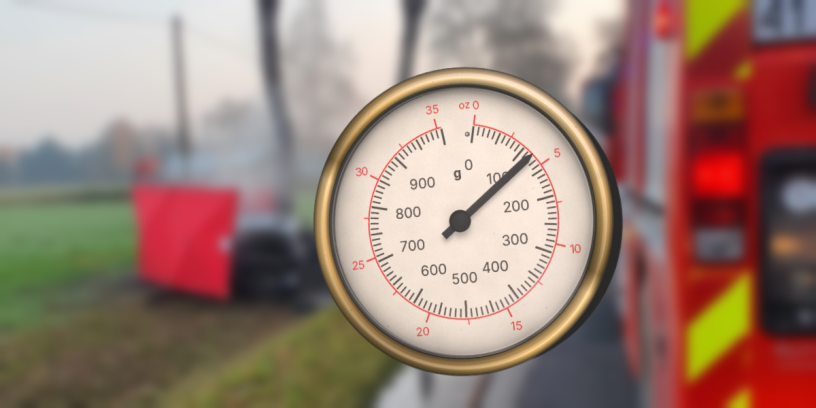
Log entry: 120 g
